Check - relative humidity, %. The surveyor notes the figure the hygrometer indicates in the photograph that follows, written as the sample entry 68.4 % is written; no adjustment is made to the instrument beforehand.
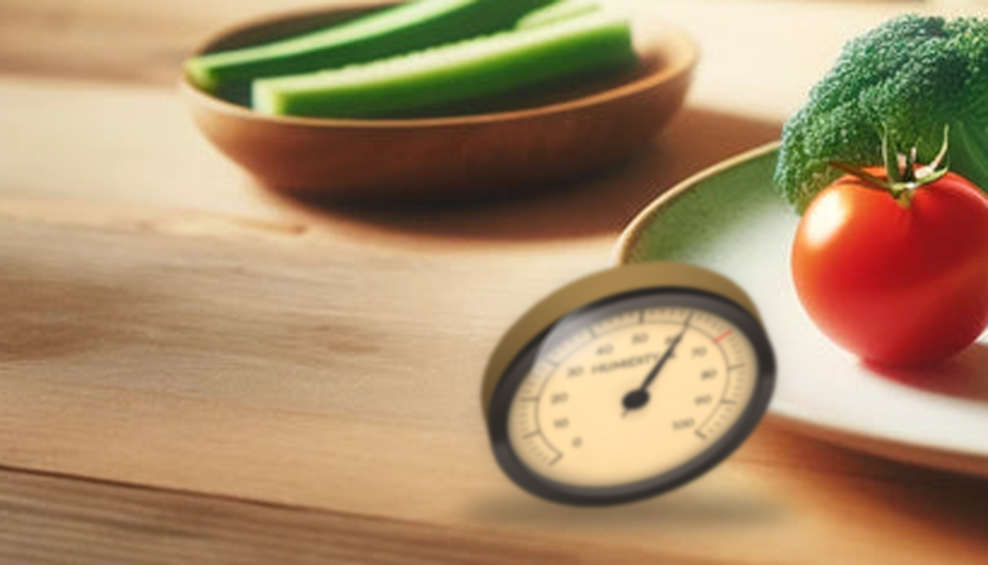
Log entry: 60 %
